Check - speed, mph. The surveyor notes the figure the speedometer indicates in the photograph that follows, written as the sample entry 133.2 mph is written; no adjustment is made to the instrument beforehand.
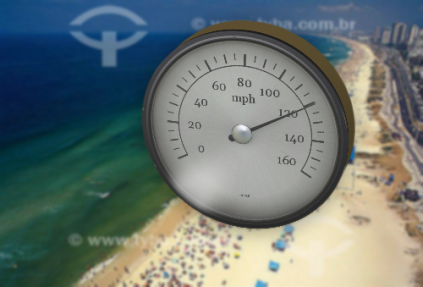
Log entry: 120 mph
